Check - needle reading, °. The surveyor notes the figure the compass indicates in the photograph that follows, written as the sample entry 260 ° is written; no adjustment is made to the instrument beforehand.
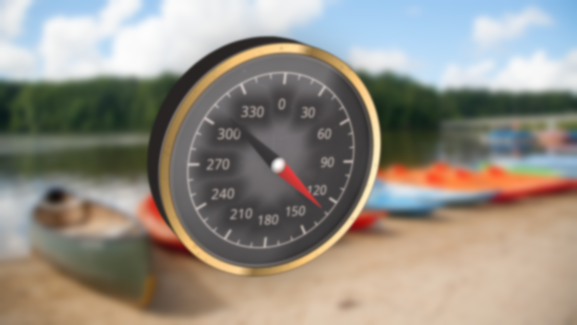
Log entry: 130 °
